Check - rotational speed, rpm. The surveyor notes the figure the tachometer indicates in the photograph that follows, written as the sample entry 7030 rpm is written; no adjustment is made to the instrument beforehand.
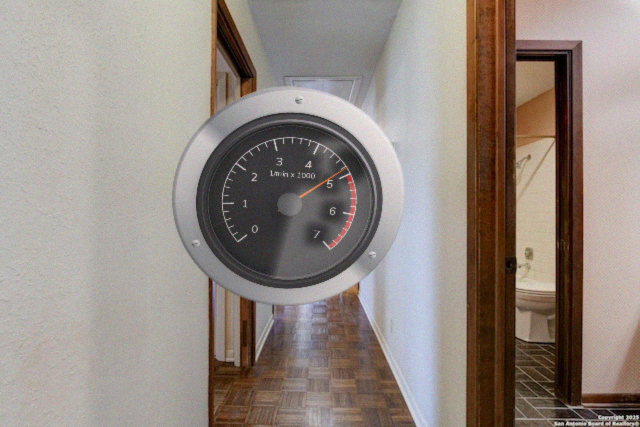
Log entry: 4800 rpm
